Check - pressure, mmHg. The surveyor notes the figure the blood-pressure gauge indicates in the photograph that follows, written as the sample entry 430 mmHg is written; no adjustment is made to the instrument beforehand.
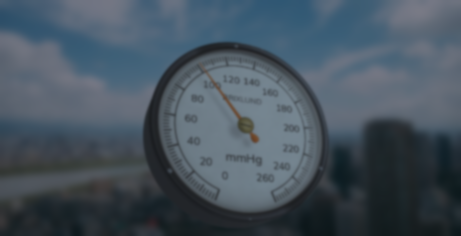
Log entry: 100 mmHg
